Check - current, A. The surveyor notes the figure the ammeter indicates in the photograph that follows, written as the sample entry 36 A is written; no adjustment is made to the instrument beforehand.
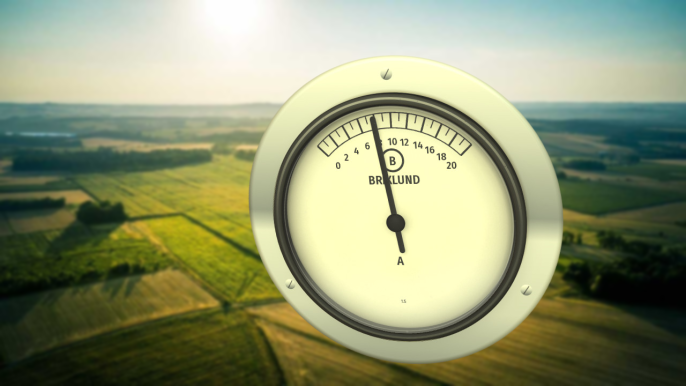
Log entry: 8 A
